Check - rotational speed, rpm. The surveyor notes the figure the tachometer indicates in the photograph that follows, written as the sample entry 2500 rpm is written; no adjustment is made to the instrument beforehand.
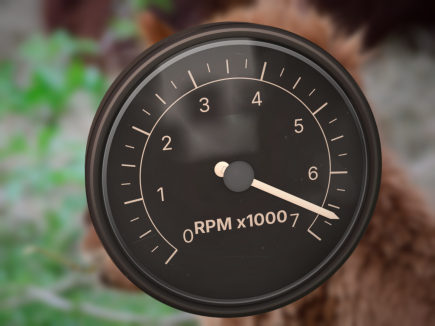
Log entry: 6625 rpm
